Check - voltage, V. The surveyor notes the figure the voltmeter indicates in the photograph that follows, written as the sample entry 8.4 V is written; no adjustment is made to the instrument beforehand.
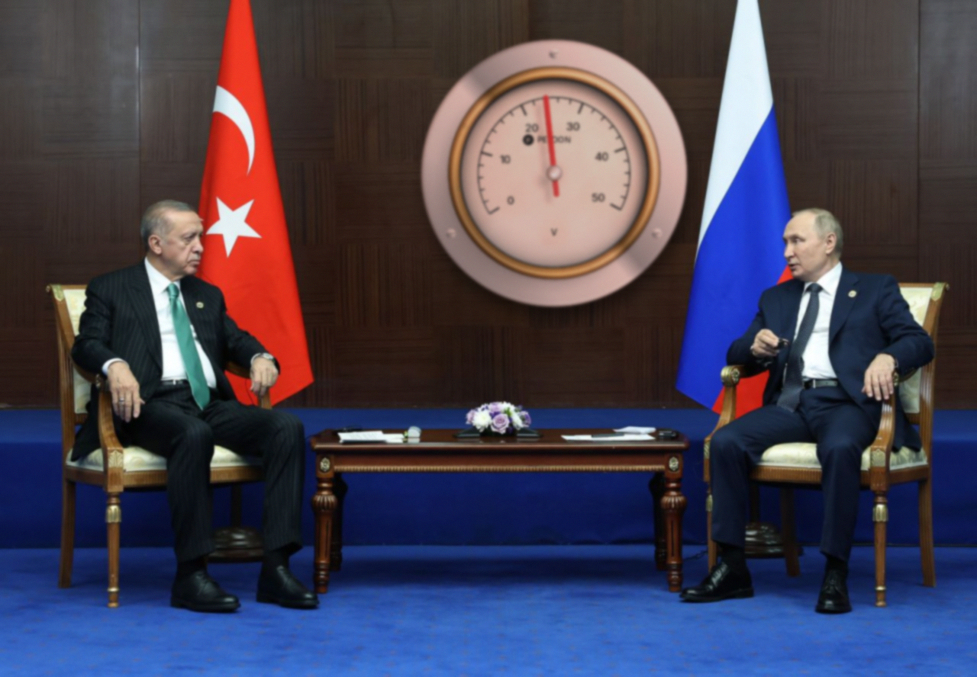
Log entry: 24 V
